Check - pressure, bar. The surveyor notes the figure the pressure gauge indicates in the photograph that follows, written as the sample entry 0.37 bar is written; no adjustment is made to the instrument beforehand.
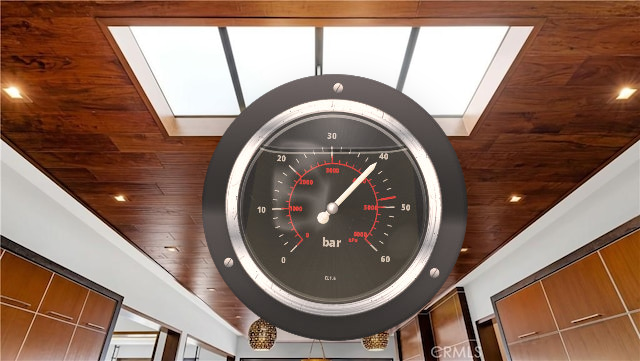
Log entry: 40 bar
